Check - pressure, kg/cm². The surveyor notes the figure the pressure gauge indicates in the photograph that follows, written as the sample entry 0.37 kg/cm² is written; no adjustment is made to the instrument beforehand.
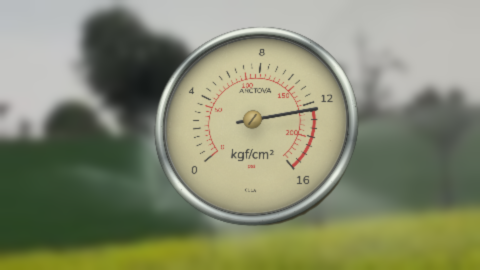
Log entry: 12.5 kg/cm²
